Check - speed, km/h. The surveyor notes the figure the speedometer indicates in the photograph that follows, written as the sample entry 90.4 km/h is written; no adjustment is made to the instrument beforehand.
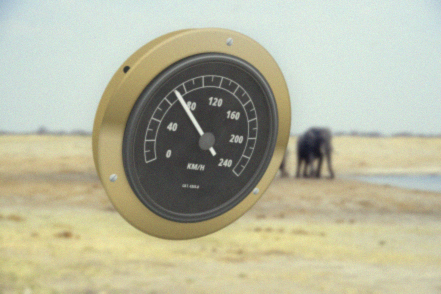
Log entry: 70 km/h
